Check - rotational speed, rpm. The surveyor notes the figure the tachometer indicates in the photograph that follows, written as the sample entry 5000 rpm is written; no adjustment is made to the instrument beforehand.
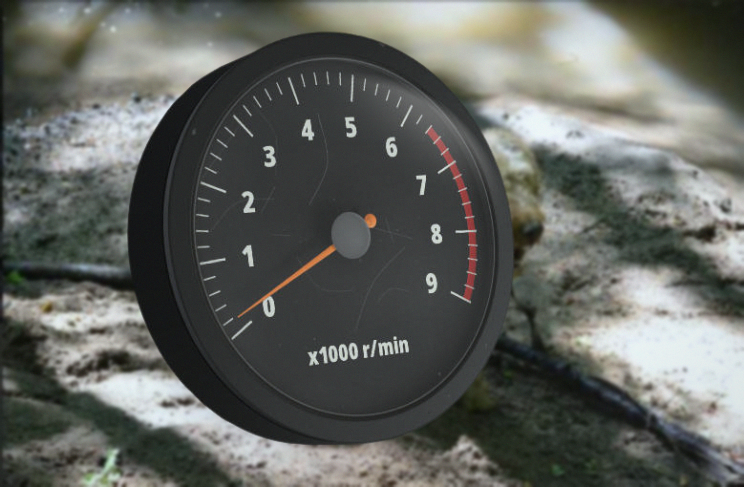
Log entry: 200 rpm
